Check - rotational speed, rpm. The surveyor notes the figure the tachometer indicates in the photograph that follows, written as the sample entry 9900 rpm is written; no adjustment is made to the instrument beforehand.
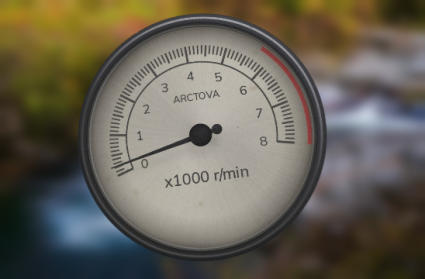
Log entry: 200 rpm
